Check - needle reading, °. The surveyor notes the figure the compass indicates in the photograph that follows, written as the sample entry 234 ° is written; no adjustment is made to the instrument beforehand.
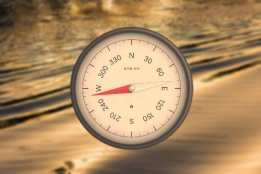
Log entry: 260 °
